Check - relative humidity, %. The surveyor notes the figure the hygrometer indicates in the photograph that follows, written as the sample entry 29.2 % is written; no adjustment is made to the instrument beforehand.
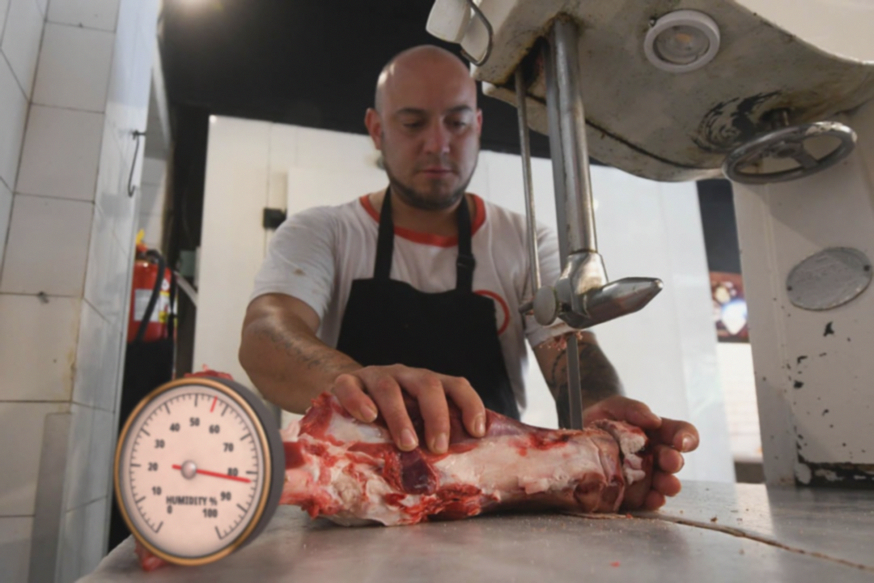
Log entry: 82 %
